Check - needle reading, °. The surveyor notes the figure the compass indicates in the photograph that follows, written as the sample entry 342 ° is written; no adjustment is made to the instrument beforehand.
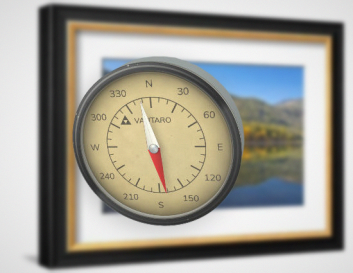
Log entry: 170 °
